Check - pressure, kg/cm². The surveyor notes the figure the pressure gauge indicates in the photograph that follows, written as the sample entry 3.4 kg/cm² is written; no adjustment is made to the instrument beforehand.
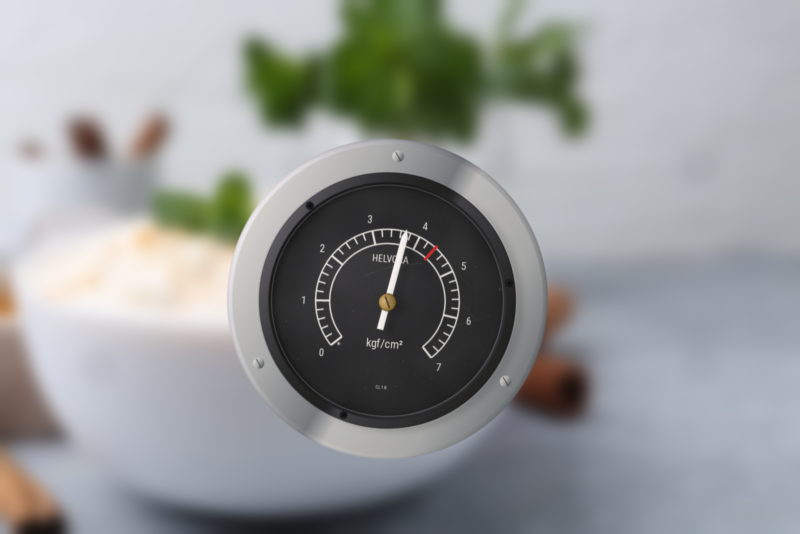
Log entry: 3.7 kg/cm²
